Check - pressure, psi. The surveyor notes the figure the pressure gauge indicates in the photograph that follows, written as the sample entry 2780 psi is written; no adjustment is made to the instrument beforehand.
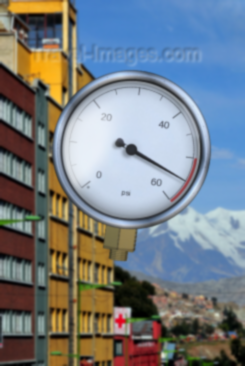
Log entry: 55 psi
